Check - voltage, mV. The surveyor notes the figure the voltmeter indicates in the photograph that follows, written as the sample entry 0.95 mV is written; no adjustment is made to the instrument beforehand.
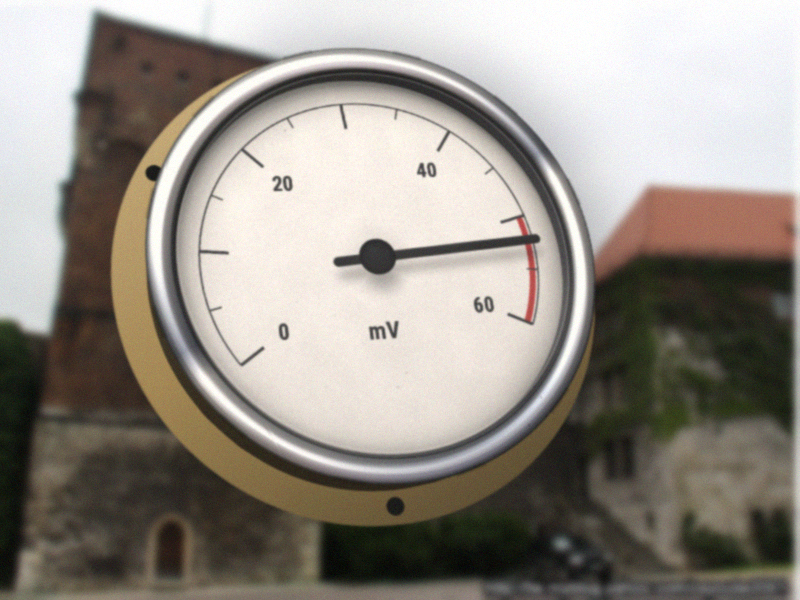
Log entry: 52.5 mV
